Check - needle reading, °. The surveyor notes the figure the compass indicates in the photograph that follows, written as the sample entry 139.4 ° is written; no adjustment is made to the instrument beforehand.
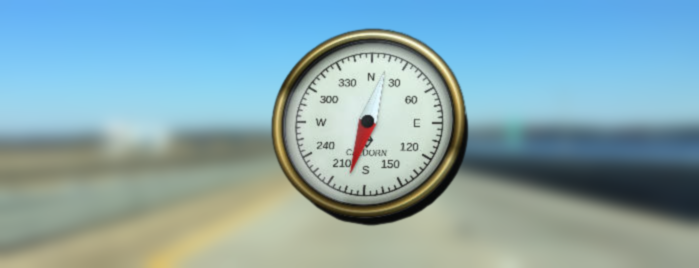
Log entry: 195 °
